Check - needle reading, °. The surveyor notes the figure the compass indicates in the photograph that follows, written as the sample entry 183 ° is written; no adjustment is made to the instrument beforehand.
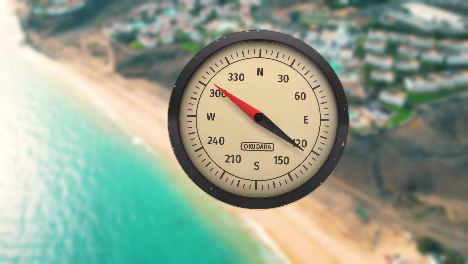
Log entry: 305 °
